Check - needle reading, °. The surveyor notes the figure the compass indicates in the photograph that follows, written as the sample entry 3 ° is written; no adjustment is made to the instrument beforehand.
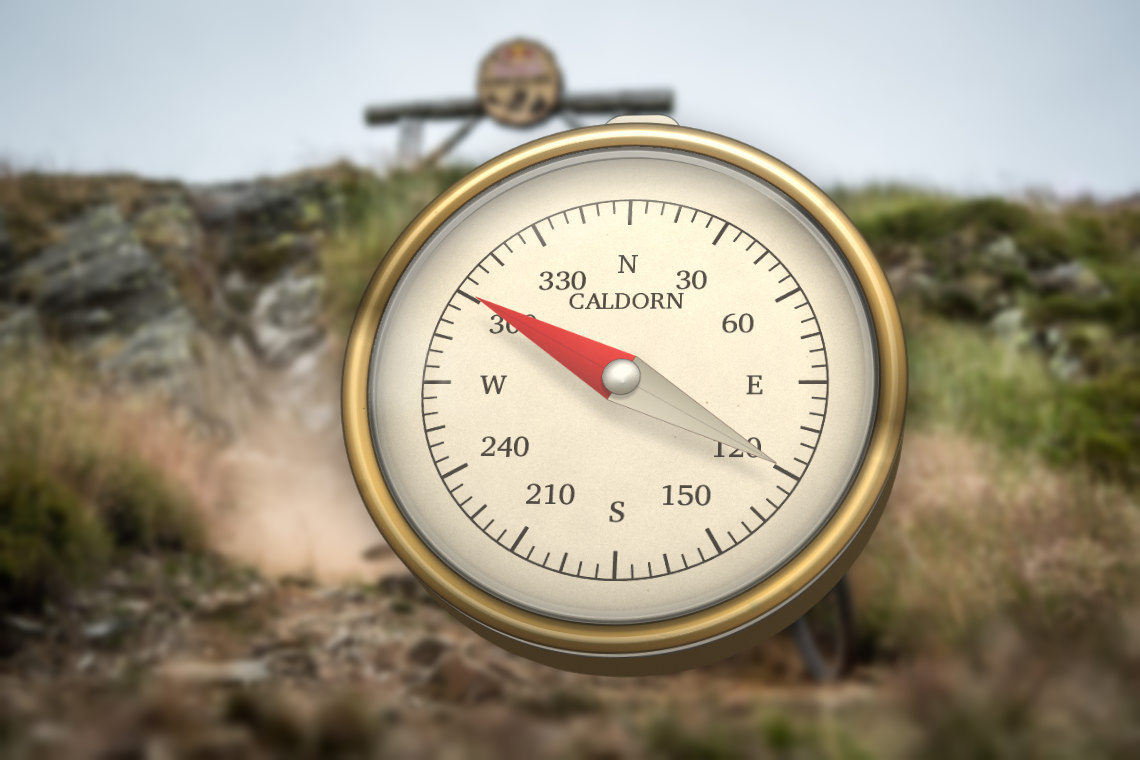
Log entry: 300 °
